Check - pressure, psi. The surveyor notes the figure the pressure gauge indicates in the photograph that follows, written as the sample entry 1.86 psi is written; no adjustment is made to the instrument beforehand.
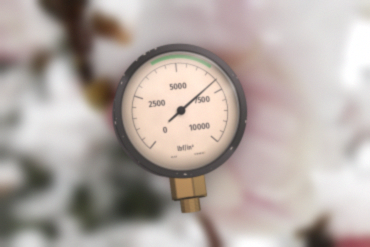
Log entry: 7000 psi
